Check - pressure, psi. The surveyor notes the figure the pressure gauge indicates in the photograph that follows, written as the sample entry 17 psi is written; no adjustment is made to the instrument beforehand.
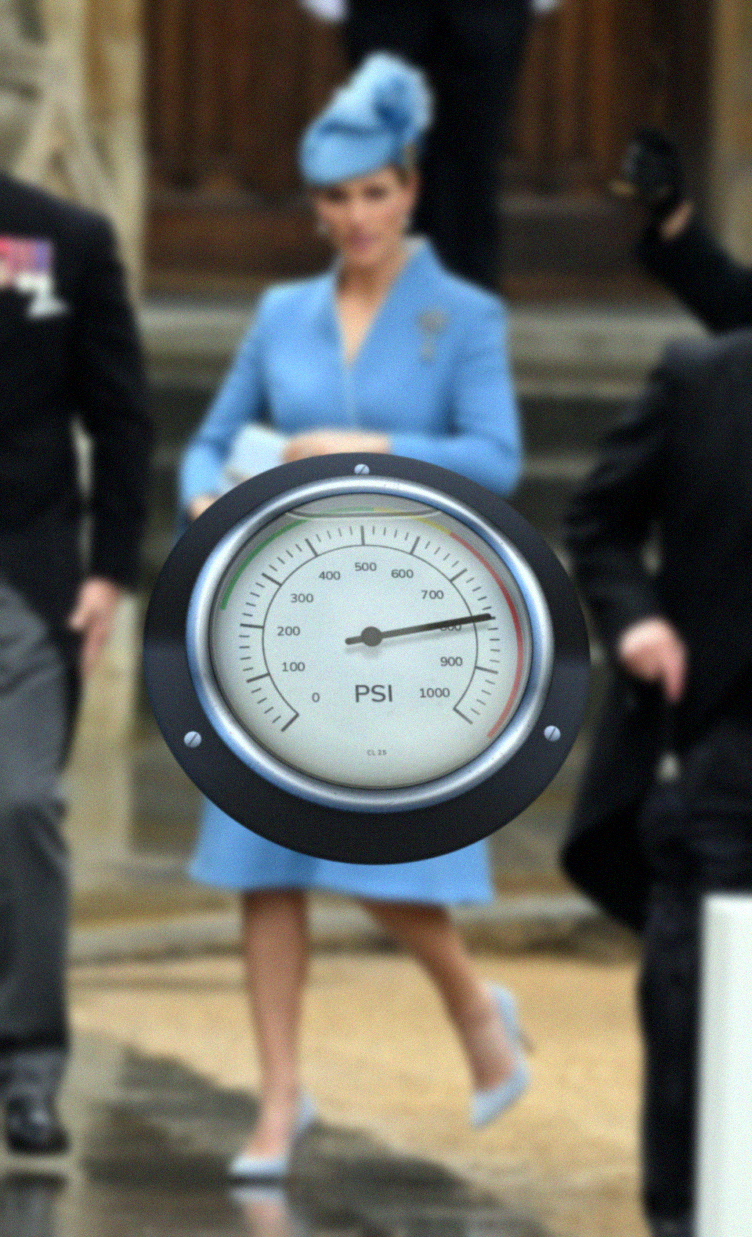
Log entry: 800 psi
